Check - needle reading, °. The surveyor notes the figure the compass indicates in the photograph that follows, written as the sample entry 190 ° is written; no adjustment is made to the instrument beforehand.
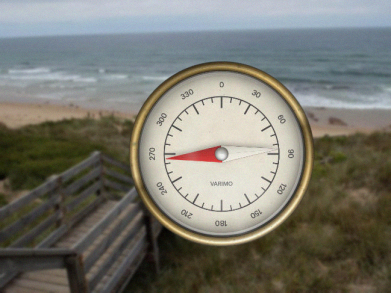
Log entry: 265 °
